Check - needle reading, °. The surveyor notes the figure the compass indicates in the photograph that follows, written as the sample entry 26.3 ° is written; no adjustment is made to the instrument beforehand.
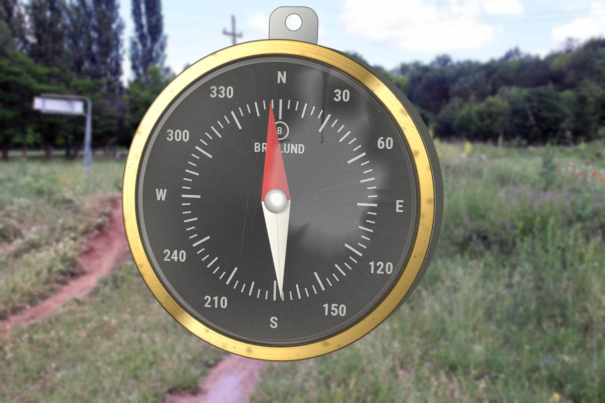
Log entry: 355 °
